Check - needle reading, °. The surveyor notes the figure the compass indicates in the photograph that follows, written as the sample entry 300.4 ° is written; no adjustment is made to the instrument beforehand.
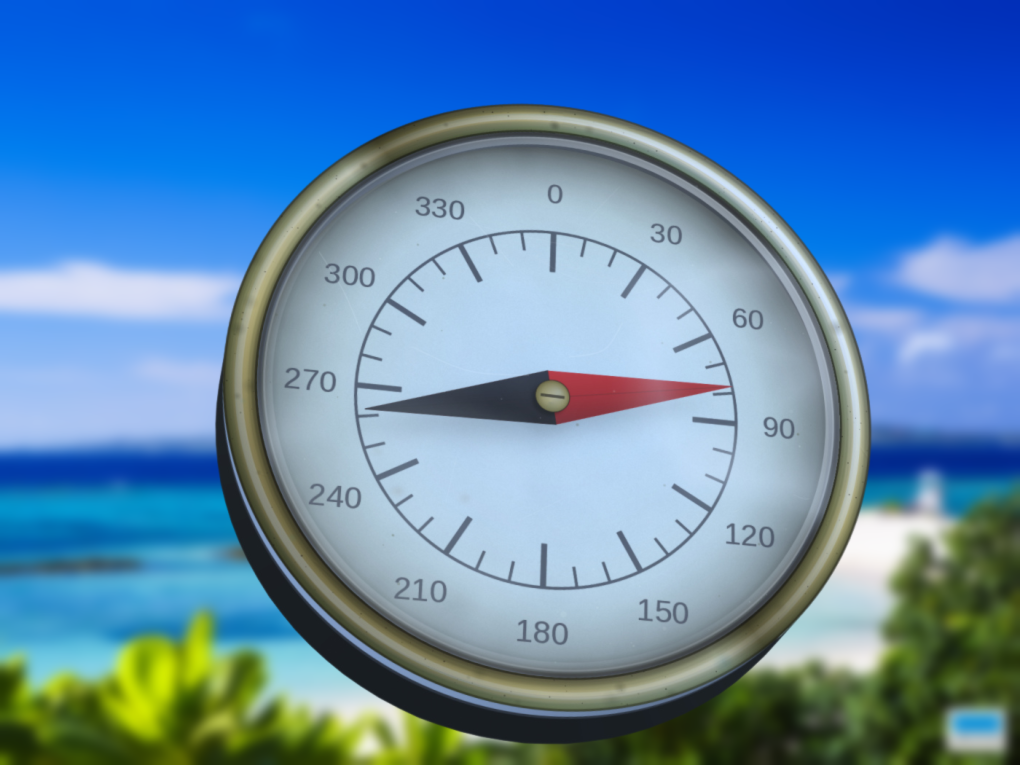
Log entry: 80 °
